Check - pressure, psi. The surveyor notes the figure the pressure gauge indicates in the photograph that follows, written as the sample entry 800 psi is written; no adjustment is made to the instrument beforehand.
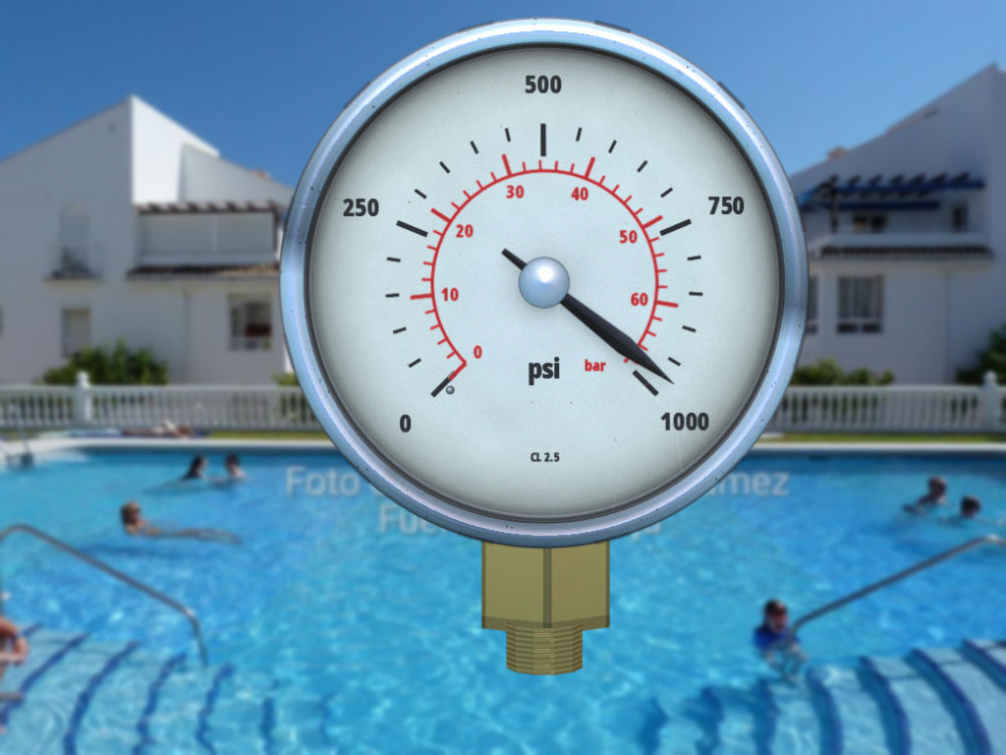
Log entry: 975 psi
